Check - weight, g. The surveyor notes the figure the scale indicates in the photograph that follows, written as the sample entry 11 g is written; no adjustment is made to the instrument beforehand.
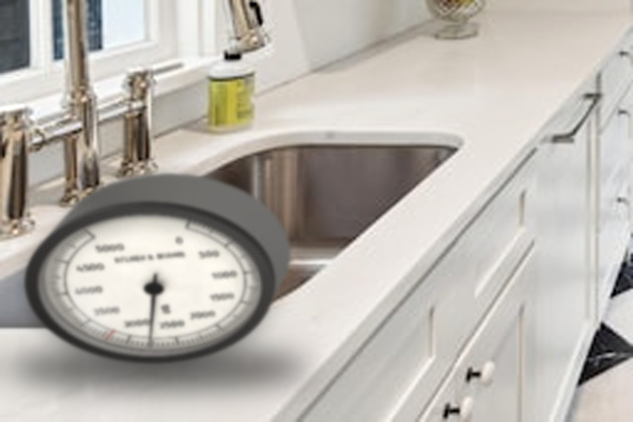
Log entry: 2750 g
